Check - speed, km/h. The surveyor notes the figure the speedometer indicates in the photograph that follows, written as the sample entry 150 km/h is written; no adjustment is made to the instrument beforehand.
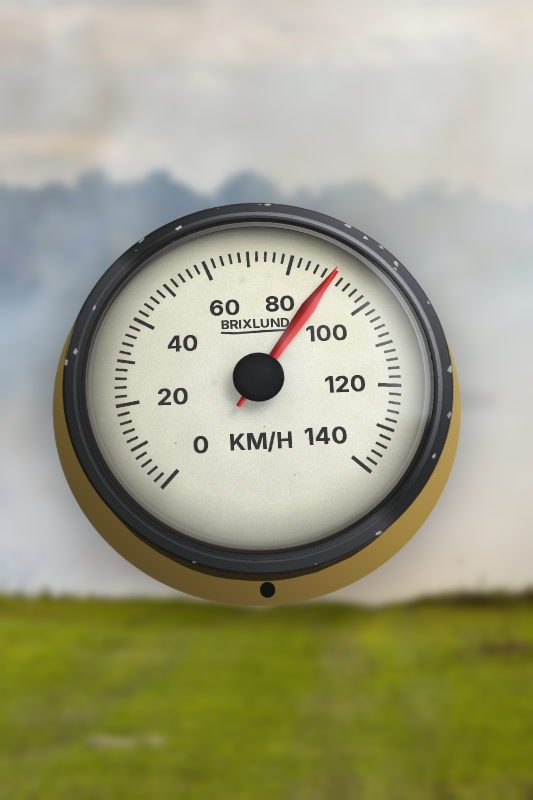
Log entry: 90 km/h
